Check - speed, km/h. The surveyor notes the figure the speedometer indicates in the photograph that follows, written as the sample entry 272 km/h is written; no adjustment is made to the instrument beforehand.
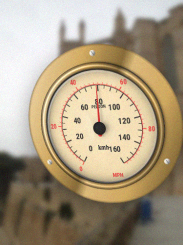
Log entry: 80 km/h
